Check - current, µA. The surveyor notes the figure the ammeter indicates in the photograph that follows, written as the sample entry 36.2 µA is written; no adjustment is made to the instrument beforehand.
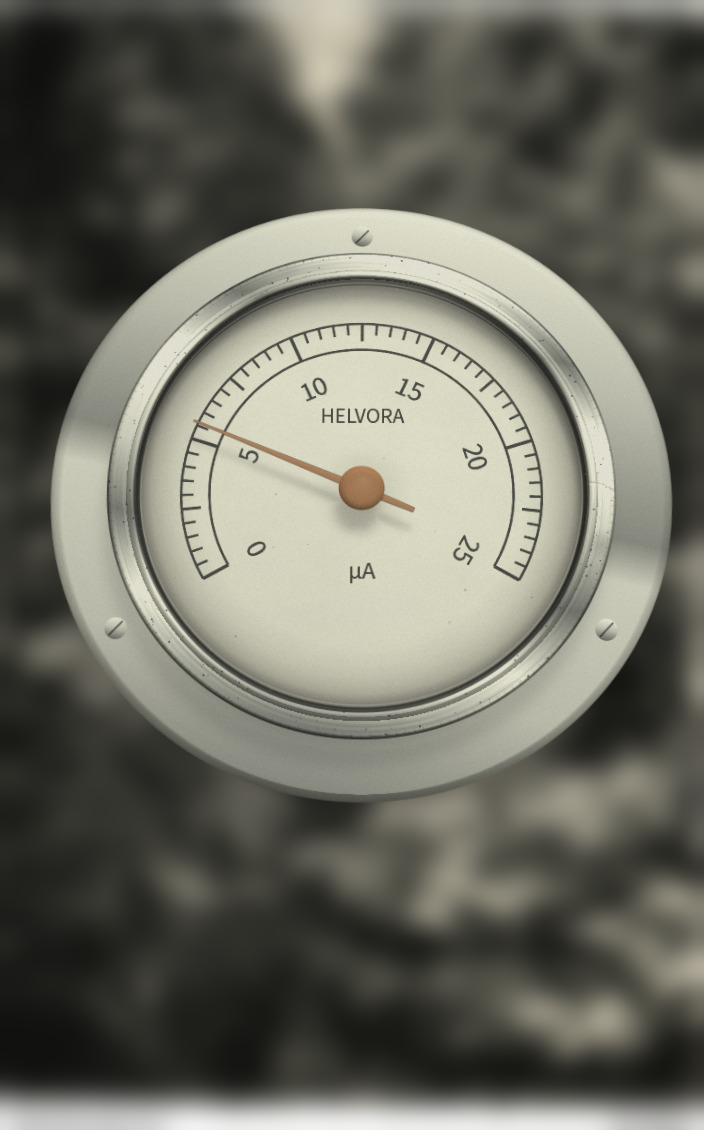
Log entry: 5.5 µA
